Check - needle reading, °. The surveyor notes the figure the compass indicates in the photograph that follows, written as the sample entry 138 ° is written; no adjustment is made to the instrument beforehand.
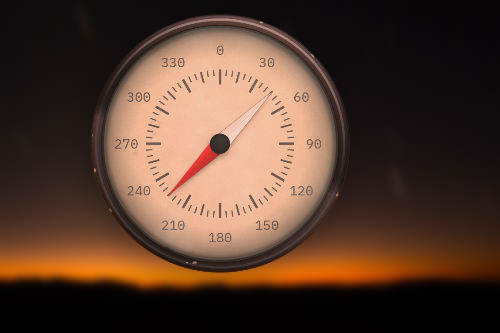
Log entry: 225 °
